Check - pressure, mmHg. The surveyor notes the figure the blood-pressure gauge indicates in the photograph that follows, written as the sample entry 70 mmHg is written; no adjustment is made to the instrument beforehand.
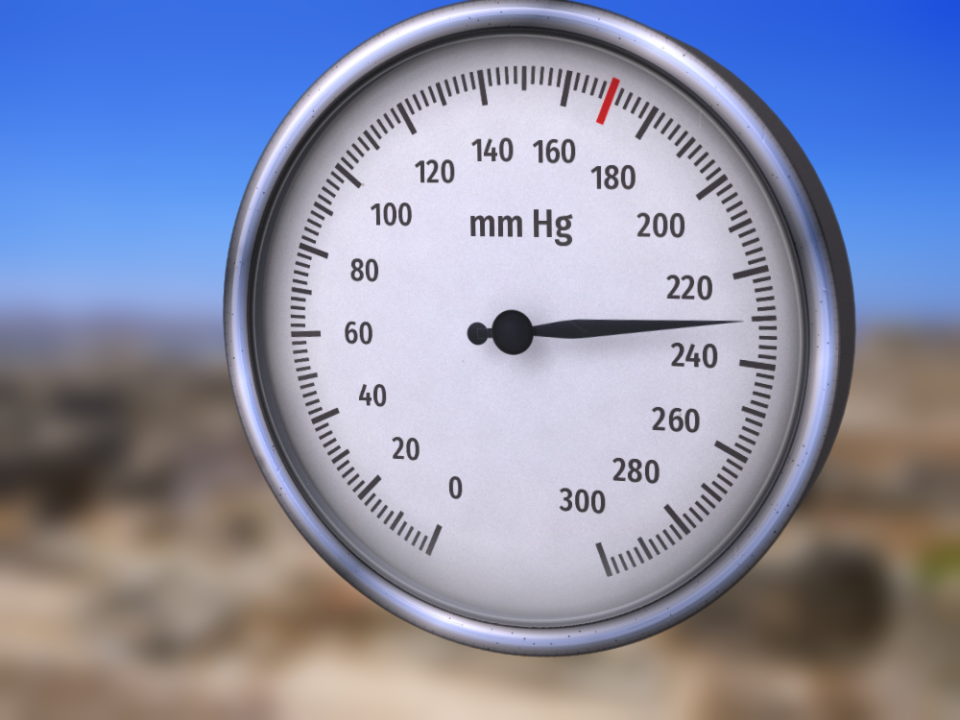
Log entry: 230 mmHg
